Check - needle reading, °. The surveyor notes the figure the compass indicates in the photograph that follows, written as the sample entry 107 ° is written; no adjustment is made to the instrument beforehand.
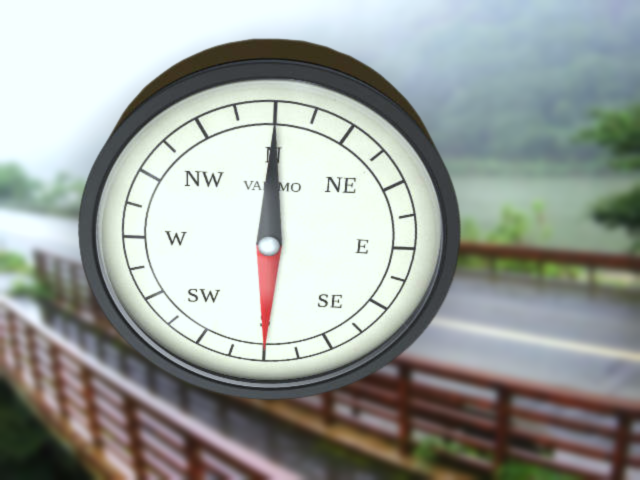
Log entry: 180 °
